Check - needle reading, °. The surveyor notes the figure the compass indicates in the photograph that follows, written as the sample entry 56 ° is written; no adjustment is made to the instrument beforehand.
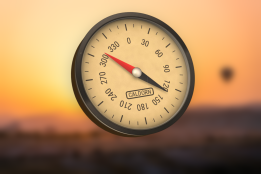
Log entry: 310 °
